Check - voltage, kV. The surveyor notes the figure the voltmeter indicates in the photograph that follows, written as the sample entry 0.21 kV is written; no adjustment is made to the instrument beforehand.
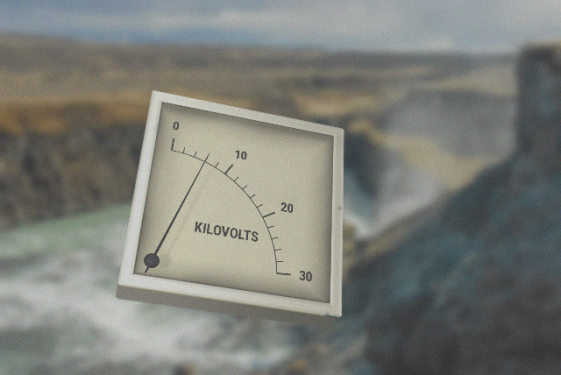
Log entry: 6 kV
